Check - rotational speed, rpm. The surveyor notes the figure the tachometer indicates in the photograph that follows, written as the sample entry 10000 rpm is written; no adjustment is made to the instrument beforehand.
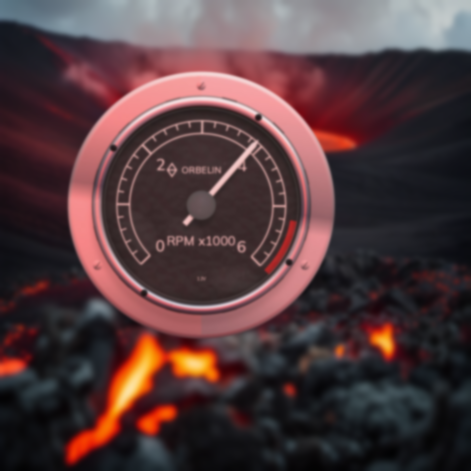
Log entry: 3900 rpm
